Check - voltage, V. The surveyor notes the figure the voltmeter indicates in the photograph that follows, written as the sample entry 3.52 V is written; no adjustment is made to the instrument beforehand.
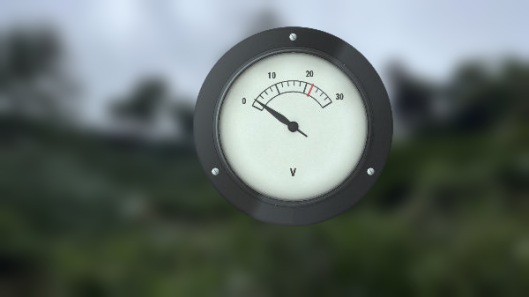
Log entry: 2 V
